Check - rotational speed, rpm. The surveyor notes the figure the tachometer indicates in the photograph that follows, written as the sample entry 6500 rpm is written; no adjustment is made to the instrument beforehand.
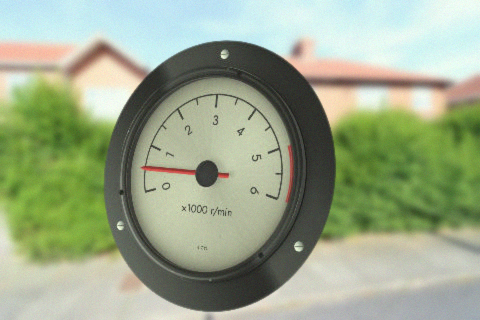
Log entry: 500 rpm
